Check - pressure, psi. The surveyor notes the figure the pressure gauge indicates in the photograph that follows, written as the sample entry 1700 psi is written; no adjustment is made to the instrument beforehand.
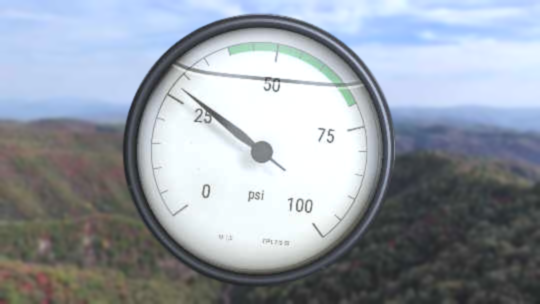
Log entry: 27.5 psi
